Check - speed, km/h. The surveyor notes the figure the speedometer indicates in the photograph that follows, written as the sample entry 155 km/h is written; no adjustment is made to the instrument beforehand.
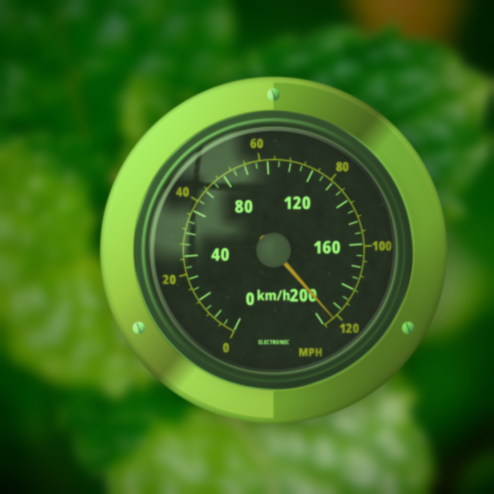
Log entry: 195 km/h
